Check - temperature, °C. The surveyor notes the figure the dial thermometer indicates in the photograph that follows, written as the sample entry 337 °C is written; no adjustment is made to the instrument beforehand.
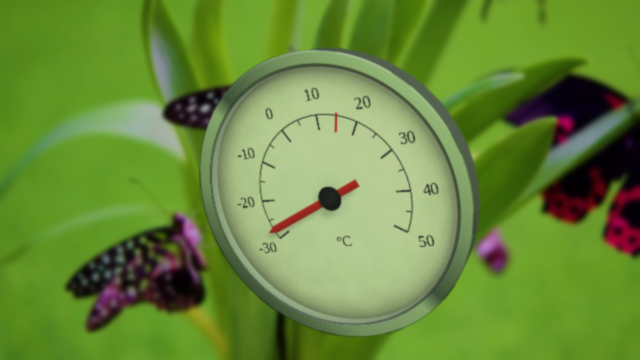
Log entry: -27.5 °C
